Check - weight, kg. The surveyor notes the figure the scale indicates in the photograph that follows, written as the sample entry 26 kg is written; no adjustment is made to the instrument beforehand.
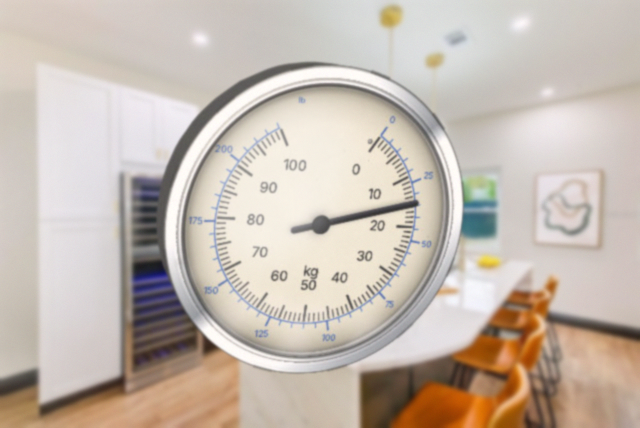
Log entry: 15 kg
